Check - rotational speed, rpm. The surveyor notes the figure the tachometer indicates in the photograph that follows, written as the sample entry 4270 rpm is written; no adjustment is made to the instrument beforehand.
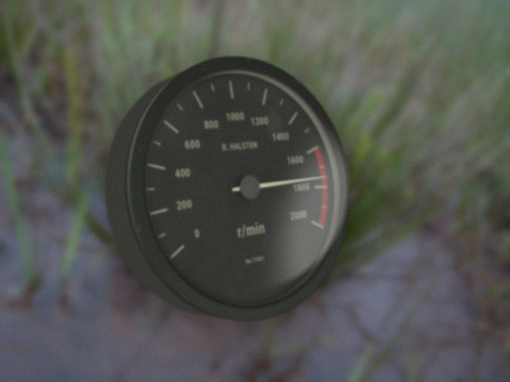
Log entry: 1750 rpm
